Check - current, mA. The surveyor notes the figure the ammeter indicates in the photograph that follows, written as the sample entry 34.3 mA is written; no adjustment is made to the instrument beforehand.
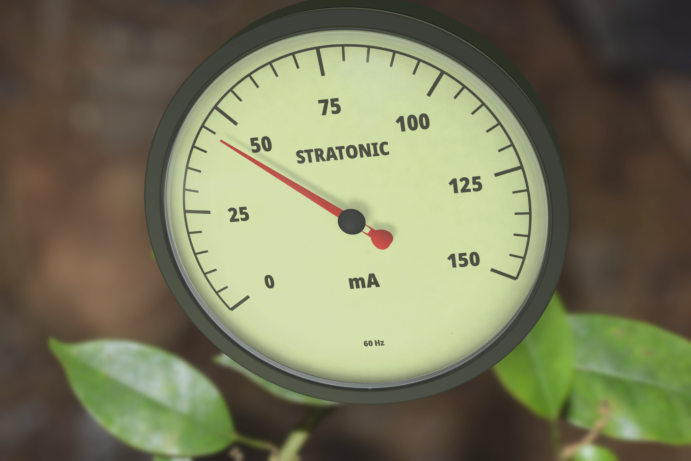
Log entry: 45 mA
